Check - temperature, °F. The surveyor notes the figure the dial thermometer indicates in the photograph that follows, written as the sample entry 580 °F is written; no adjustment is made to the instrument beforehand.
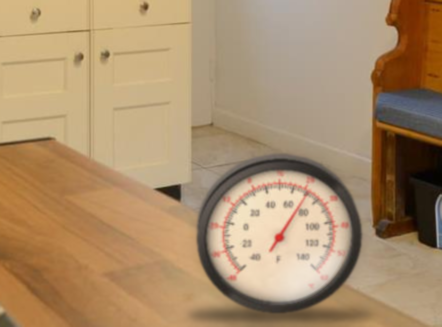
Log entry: 70 °F
